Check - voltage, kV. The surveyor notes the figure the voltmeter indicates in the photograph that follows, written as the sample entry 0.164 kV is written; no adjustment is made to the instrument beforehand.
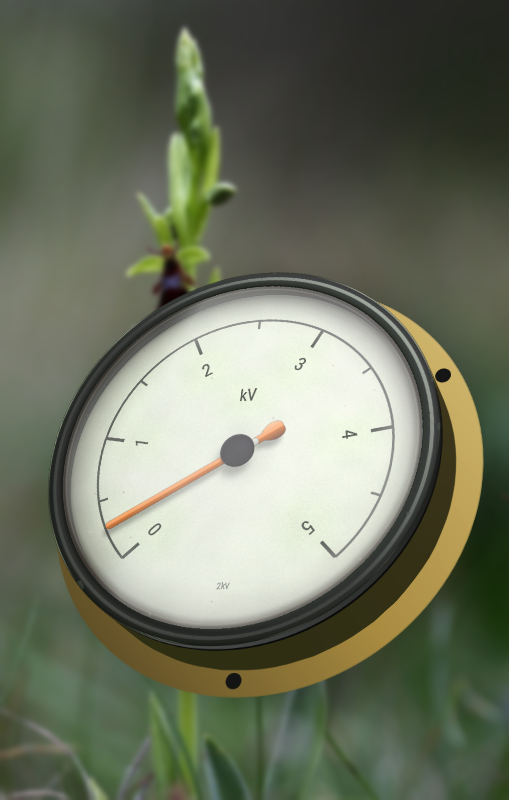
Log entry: 0.25 kV
